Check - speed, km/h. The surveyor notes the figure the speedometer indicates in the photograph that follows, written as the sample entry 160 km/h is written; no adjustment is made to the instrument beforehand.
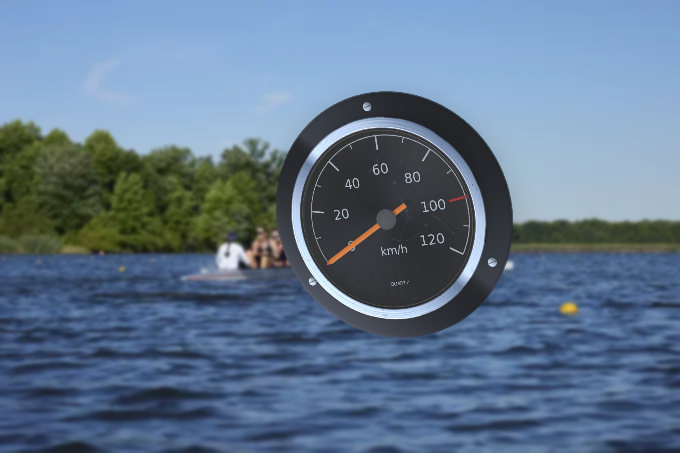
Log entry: 0 km/h
